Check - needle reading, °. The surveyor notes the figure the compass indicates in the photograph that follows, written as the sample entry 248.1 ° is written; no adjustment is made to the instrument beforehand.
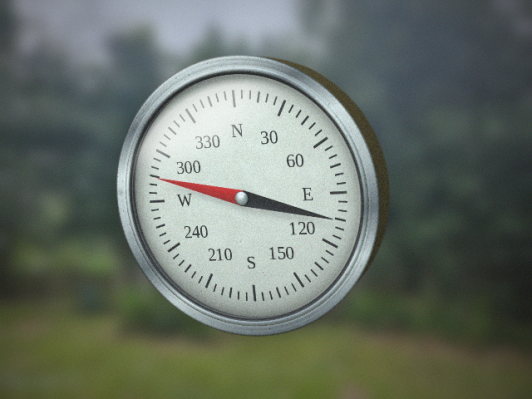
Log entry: 285 °
